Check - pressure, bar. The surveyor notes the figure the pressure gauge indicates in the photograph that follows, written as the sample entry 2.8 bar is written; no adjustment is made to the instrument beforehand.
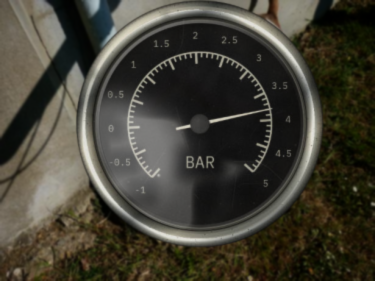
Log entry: 3.8 bar
